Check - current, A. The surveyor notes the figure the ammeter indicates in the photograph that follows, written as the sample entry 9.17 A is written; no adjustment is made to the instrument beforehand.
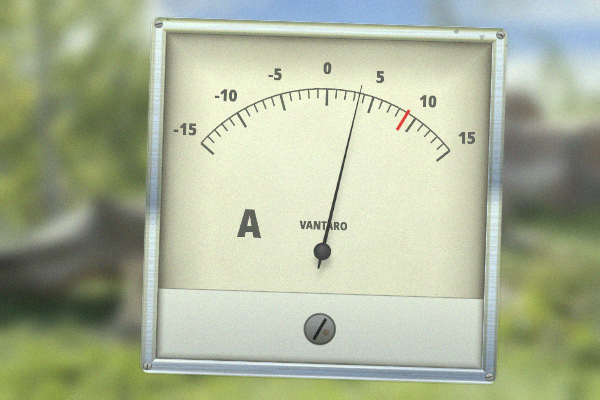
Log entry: 3.5 A
